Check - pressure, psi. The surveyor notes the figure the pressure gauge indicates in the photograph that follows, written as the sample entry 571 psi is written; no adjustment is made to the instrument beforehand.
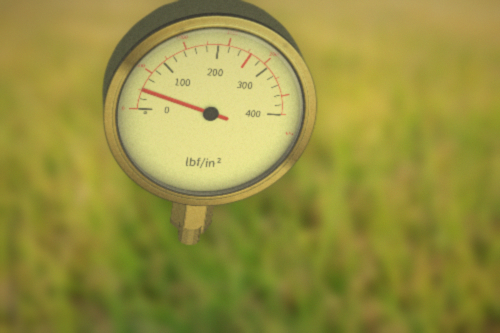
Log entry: 40 psi
